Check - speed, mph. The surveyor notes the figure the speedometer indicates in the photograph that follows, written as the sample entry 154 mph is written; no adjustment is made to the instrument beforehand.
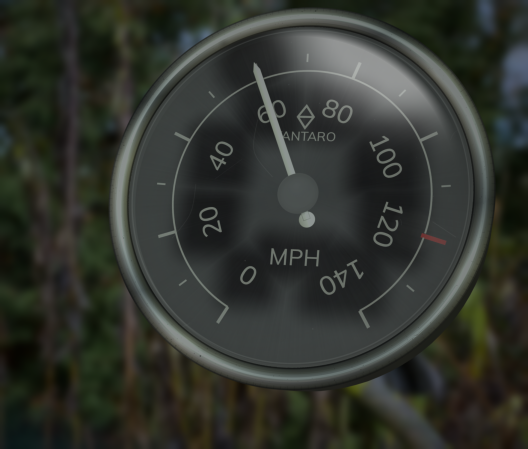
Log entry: 60 mph
